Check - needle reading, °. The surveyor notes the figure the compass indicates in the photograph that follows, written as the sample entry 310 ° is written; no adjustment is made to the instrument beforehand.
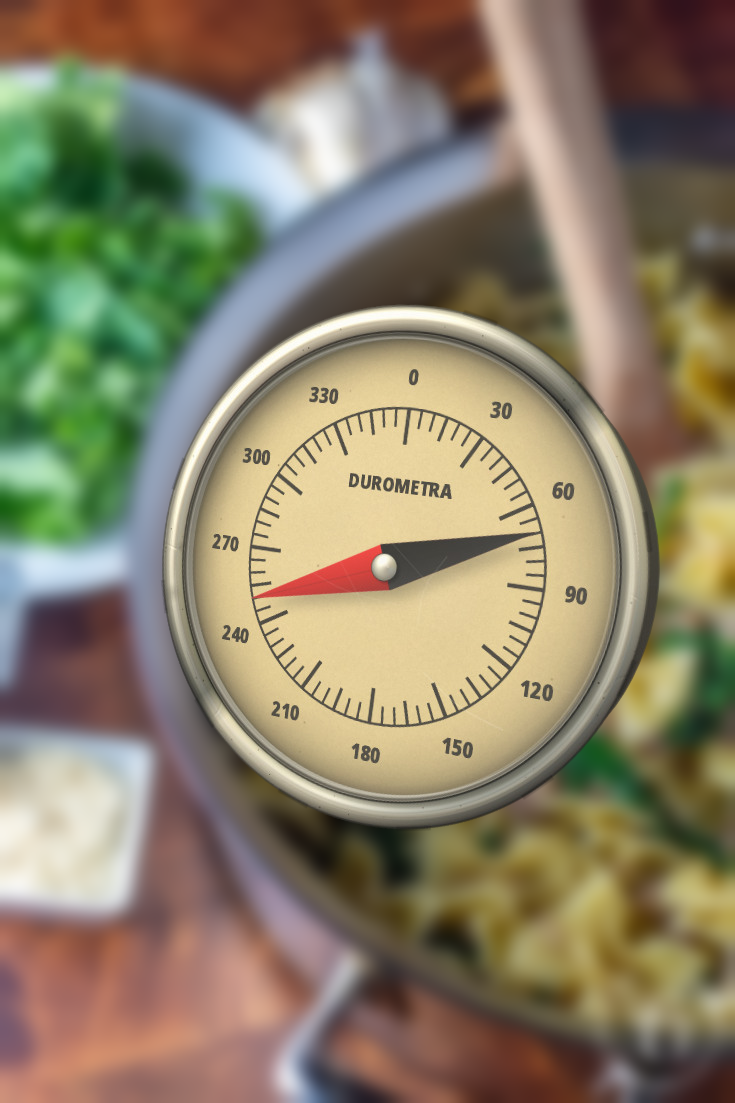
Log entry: 250 °
